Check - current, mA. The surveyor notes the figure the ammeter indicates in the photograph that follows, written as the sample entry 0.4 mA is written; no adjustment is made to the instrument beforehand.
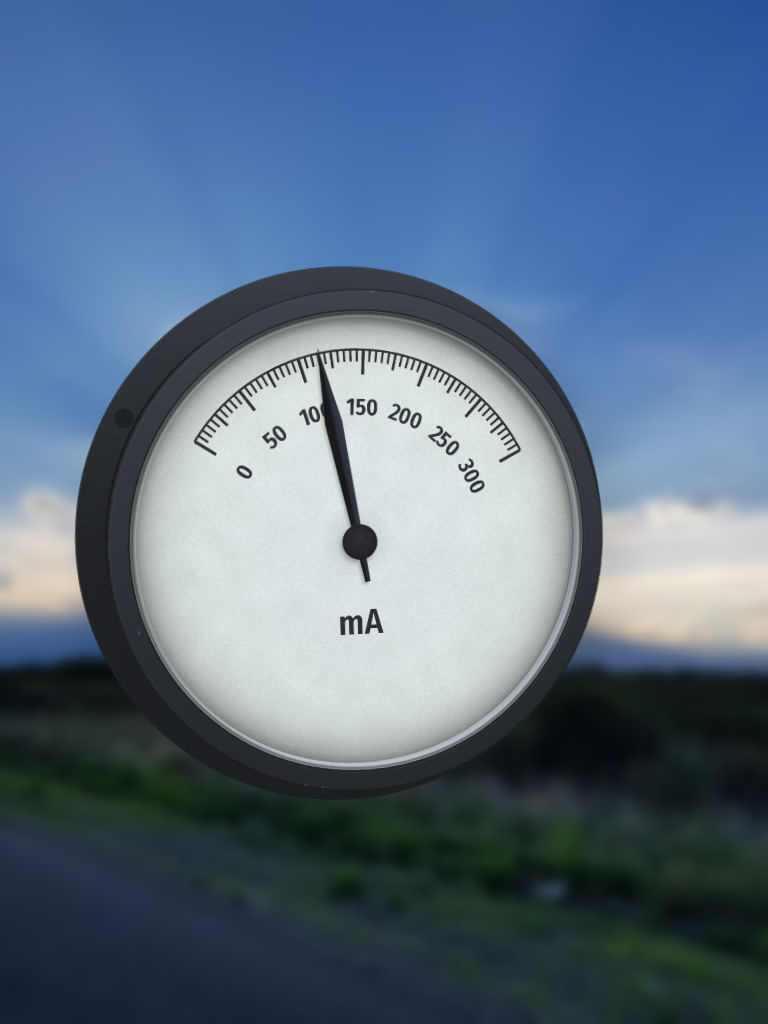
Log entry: 115 mA
